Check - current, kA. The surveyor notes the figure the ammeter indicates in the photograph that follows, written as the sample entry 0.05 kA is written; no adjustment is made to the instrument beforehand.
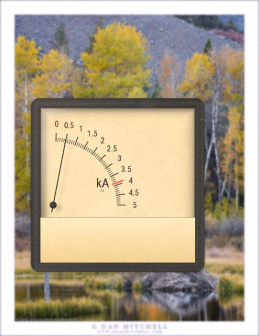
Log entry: 0.5 kA
